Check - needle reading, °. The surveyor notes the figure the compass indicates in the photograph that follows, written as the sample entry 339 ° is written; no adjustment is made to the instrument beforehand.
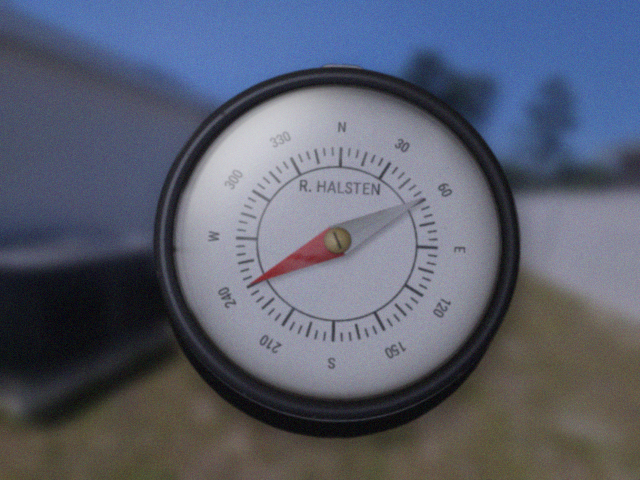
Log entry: 240 °
